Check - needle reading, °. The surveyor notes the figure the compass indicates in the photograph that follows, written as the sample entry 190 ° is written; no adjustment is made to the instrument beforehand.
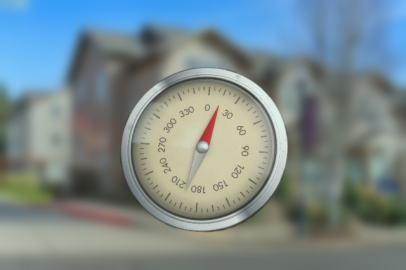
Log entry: 15 °
